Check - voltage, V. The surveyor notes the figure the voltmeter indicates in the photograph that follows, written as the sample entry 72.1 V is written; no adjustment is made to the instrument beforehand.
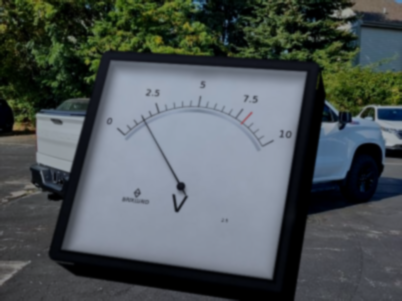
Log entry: 1.5 V
